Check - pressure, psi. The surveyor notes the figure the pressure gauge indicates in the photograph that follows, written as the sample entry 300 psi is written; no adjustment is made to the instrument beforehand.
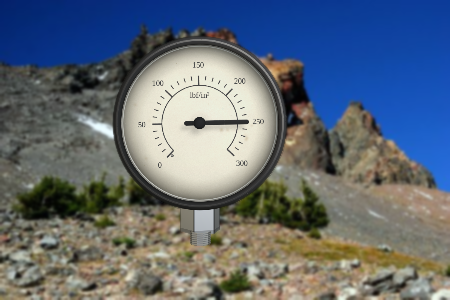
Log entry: 250 psi
